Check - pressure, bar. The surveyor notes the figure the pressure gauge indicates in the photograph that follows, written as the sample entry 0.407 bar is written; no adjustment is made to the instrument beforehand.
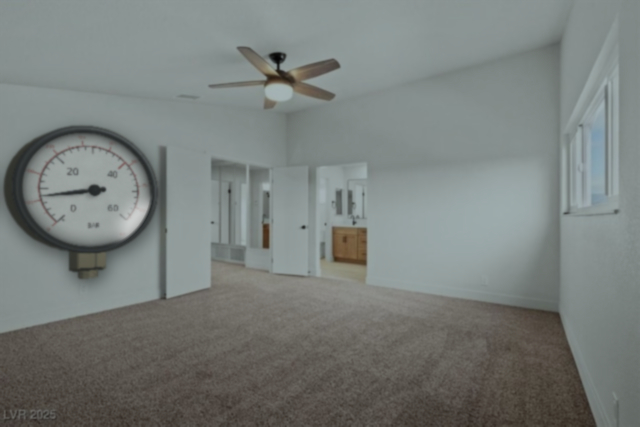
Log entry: 8 bar
